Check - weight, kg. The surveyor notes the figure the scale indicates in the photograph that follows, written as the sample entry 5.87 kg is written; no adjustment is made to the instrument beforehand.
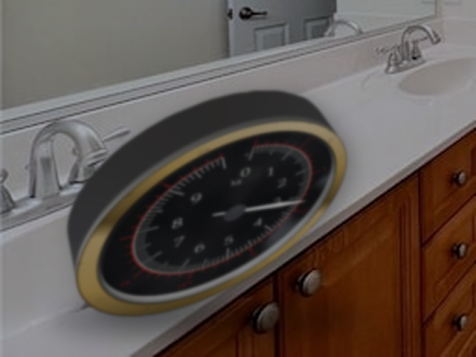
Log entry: 3 kg
